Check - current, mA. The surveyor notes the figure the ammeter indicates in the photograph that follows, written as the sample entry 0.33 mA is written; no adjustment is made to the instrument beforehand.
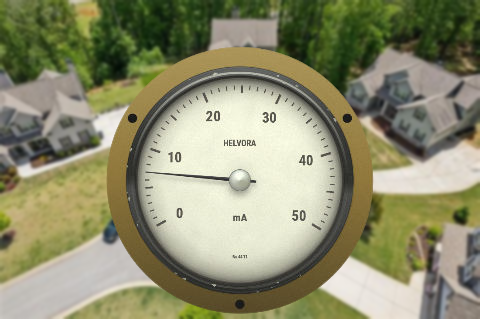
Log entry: 7 mA
